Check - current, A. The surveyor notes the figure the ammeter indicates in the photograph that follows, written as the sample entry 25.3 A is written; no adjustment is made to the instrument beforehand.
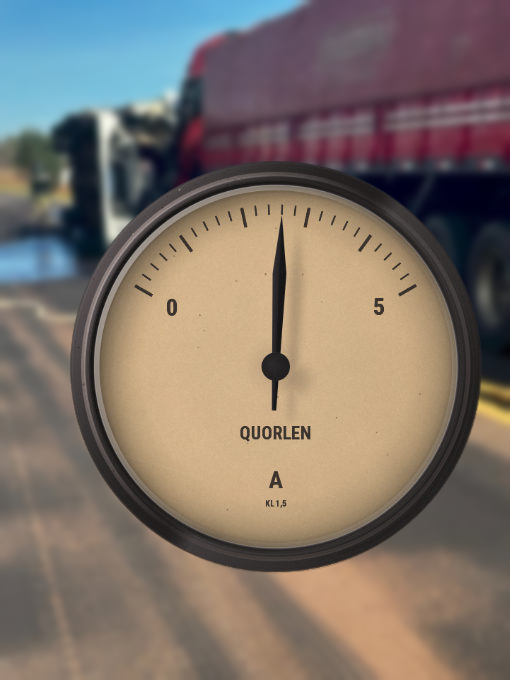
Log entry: 2.6 A
